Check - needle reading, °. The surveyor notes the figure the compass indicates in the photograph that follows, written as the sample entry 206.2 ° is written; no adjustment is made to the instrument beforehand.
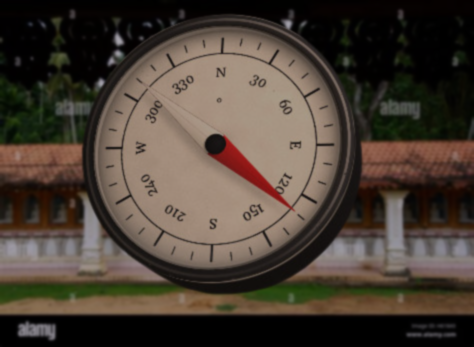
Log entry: 130 °
